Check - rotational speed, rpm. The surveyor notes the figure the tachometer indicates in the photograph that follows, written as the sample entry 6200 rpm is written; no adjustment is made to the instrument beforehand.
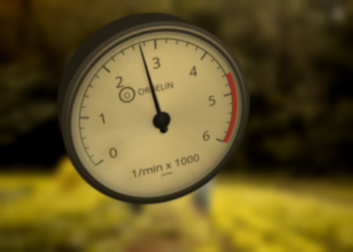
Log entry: 2700 rpm
